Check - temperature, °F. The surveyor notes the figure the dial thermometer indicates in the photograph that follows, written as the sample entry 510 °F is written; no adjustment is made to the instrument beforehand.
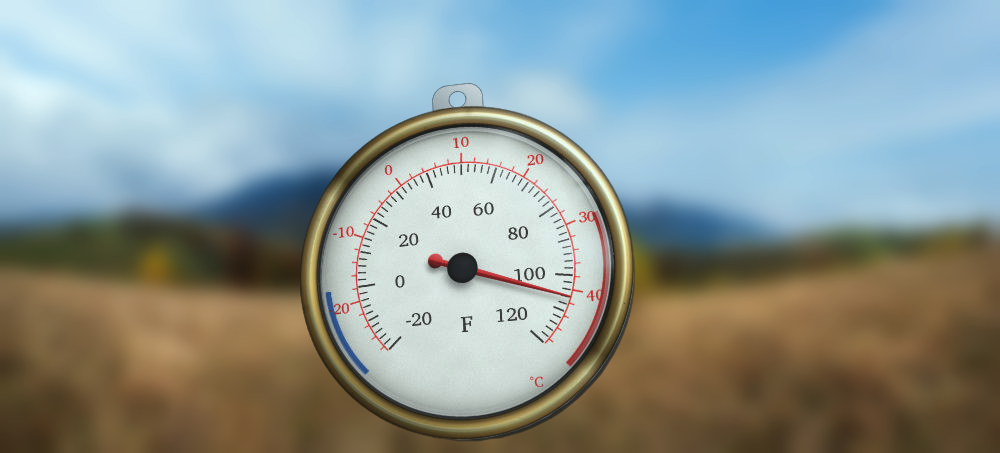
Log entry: 106 °F
